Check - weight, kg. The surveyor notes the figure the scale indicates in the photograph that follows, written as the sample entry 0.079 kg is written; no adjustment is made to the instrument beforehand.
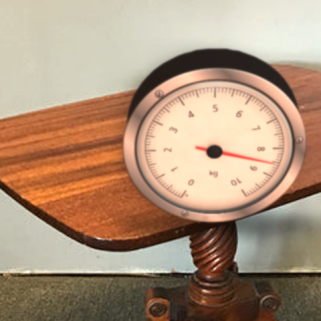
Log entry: 8.5 kg
